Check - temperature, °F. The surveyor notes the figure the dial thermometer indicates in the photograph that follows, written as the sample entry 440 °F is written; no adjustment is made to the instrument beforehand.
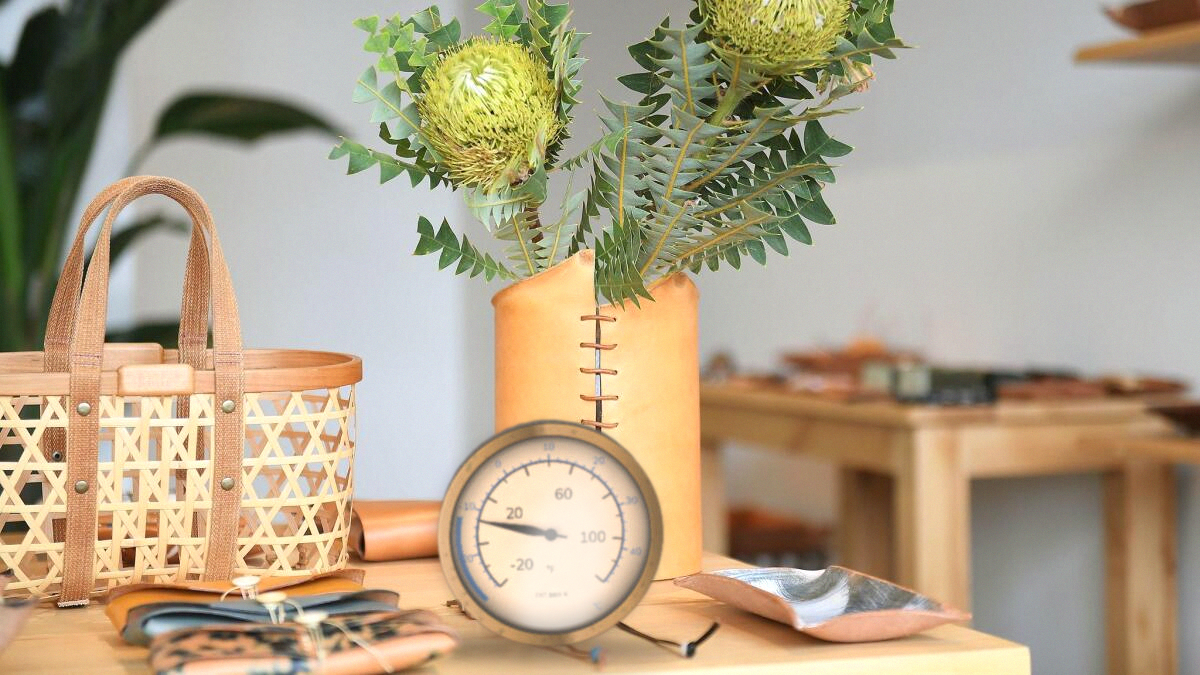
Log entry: 10 °F
